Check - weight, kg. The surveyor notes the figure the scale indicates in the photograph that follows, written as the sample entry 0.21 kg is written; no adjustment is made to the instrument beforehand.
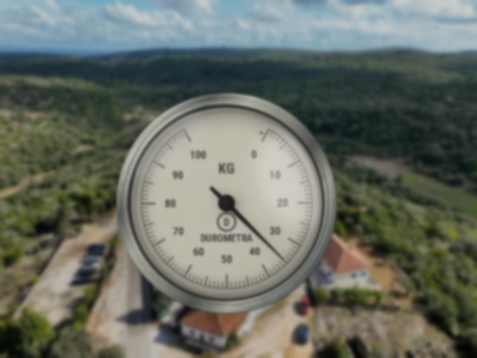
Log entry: 35 kg
